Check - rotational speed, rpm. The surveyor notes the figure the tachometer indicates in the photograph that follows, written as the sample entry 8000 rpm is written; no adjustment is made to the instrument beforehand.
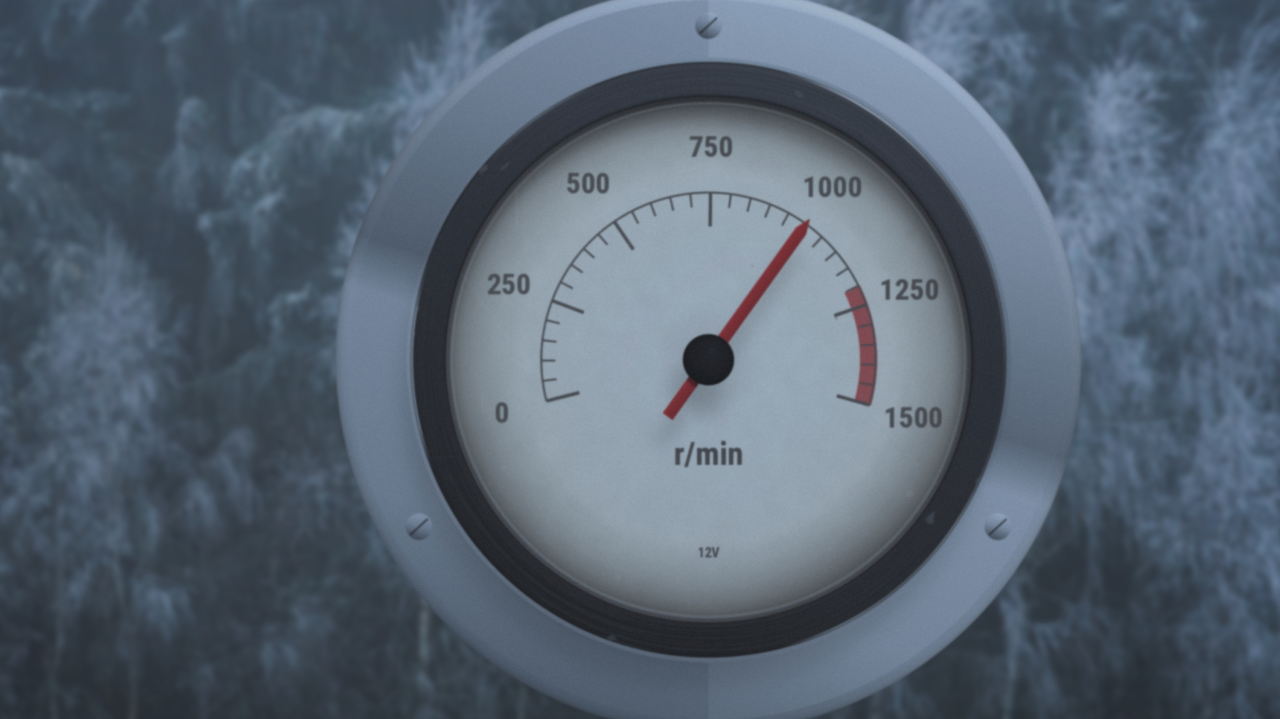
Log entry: 1000 rpm
